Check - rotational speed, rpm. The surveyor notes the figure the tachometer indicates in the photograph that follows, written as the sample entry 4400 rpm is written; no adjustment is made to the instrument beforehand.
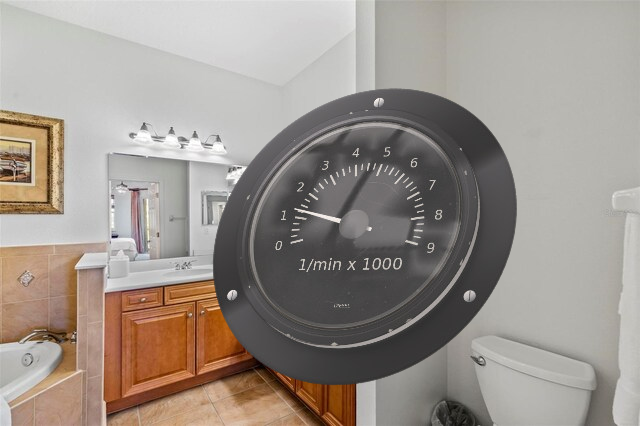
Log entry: 1250 rpm
